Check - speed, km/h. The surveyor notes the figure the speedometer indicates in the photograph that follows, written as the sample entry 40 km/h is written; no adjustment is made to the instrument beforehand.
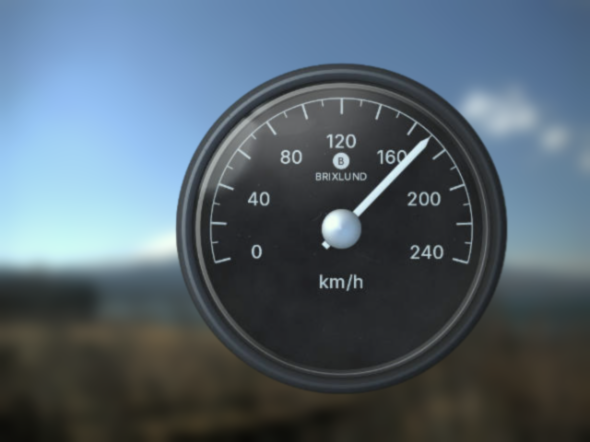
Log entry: 170 km/h
